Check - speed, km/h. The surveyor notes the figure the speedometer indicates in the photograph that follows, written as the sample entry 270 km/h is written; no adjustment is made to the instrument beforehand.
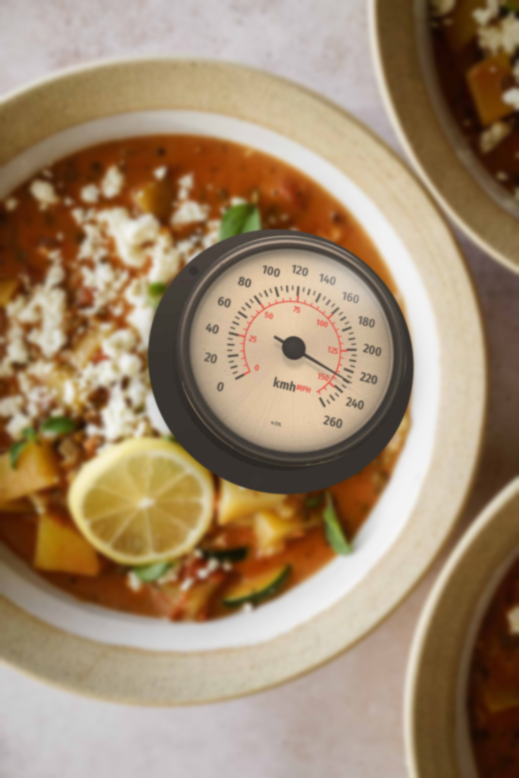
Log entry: 230 km/h
